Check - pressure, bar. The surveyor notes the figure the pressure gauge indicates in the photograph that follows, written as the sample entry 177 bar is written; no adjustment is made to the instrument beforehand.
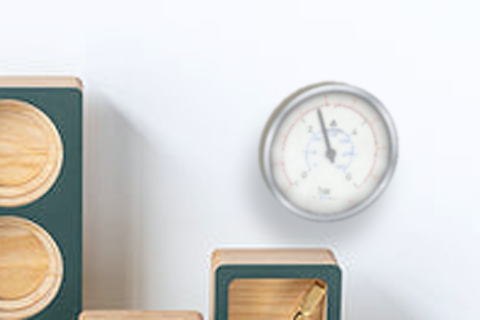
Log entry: 2.5 bar
